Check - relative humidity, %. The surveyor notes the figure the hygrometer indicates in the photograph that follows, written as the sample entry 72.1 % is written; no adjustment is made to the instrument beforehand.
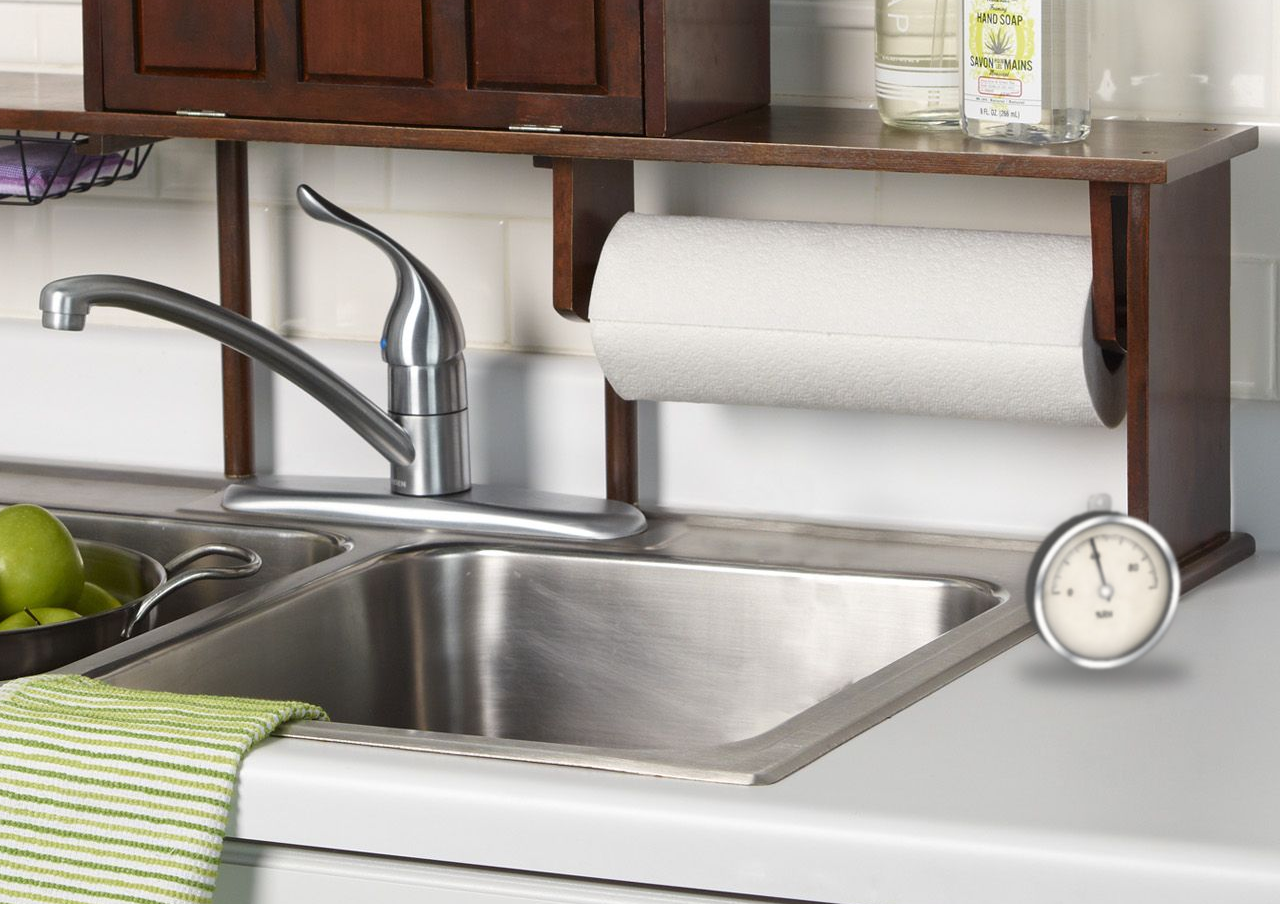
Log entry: 40 %
